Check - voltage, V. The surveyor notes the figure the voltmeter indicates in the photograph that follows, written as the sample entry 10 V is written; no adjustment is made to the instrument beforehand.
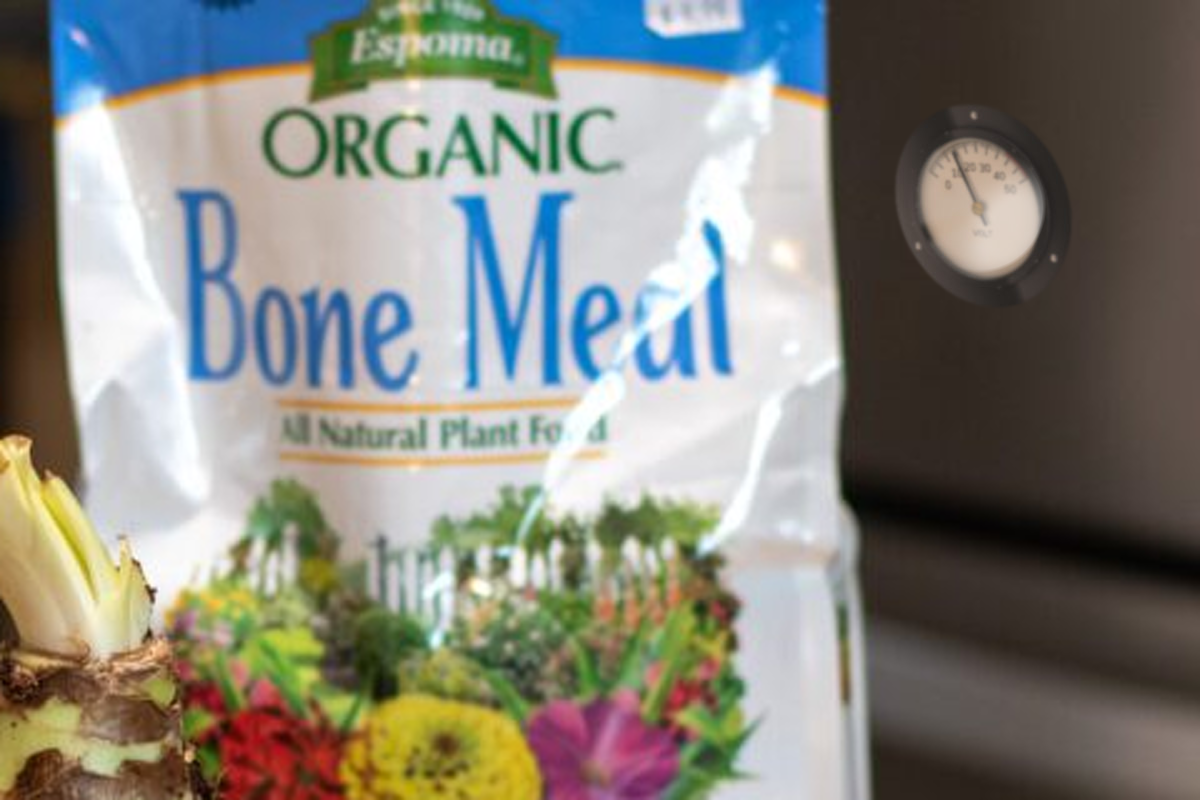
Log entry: 15 V
